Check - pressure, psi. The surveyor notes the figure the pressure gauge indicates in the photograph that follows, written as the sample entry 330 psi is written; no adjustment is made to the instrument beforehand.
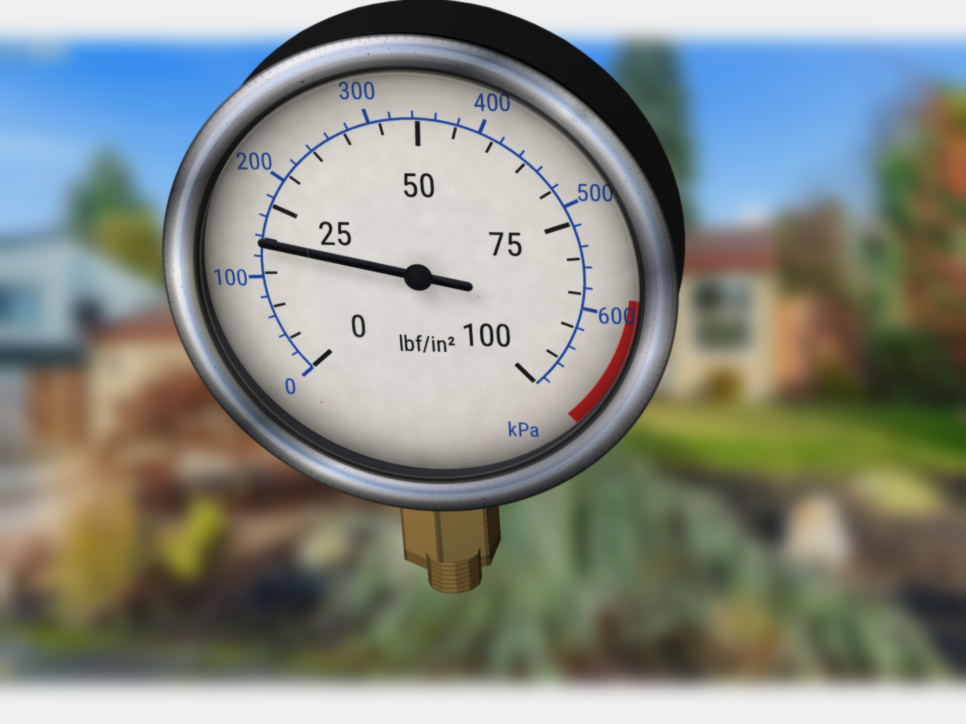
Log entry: 20 psi
